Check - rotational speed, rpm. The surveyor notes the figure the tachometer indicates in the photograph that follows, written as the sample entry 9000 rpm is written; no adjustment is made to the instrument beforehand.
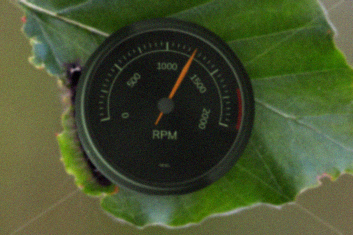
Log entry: 1250 rpm
